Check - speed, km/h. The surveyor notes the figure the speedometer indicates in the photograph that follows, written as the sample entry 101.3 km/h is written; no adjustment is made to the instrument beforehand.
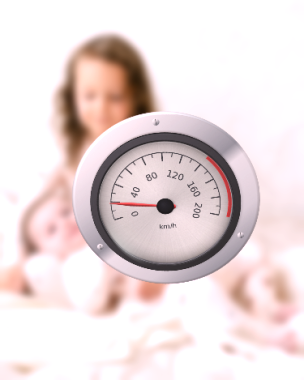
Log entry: 20 km/h
